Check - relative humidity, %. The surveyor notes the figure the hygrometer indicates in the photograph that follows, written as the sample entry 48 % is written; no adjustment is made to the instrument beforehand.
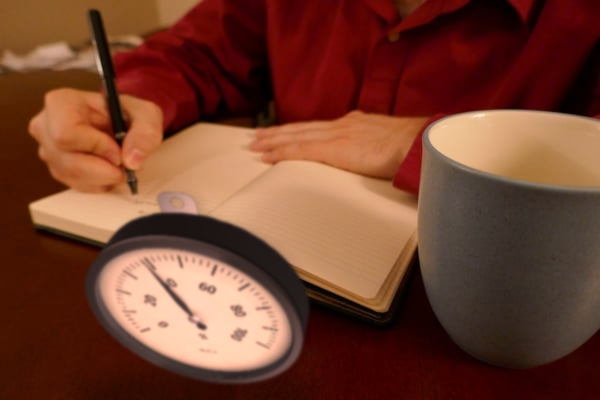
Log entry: 40 %
